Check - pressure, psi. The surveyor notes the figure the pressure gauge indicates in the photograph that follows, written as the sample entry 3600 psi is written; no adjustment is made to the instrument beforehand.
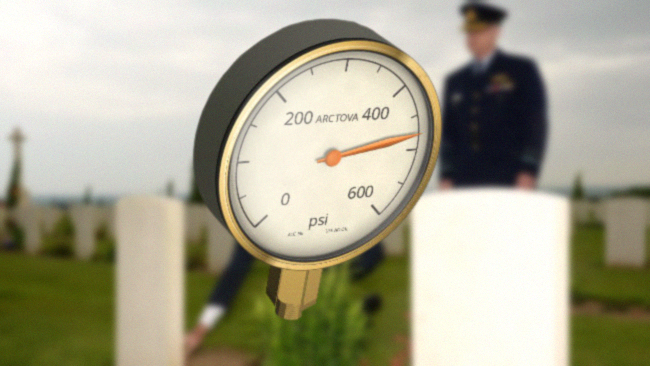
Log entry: 475 psi
